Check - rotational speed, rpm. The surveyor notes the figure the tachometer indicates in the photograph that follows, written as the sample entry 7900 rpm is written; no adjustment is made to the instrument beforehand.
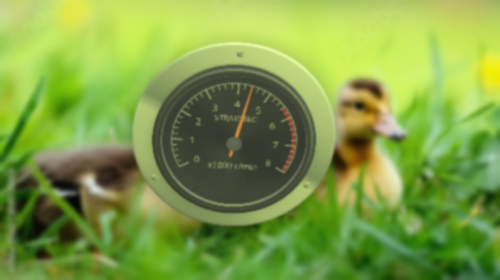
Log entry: 4400 rpm
